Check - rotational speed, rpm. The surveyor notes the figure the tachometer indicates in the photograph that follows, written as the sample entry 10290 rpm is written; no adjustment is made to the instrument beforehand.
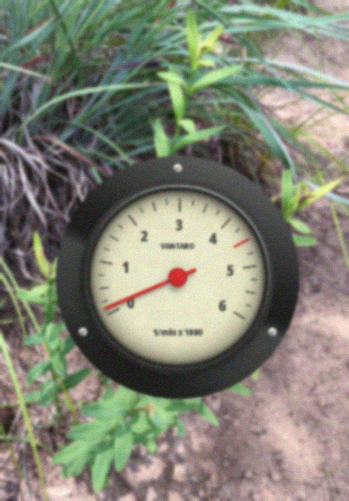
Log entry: 125 rpm
